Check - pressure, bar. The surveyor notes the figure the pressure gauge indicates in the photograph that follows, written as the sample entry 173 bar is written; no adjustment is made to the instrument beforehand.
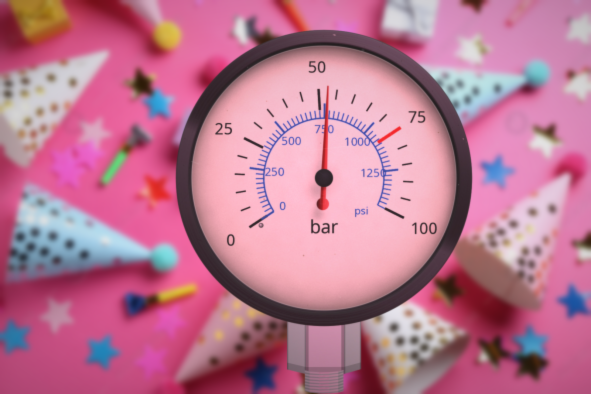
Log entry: 52.5 bar
